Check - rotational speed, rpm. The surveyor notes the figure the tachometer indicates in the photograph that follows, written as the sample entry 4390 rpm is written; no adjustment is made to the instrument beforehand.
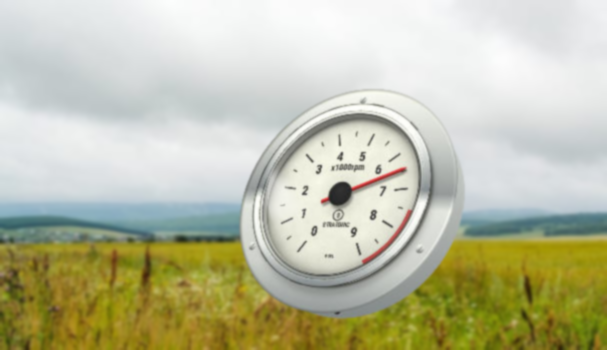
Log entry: 6500 rpm
